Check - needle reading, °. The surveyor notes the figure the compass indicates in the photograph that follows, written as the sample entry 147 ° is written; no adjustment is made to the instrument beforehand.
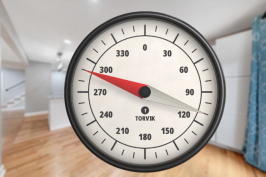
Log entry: 290 °
